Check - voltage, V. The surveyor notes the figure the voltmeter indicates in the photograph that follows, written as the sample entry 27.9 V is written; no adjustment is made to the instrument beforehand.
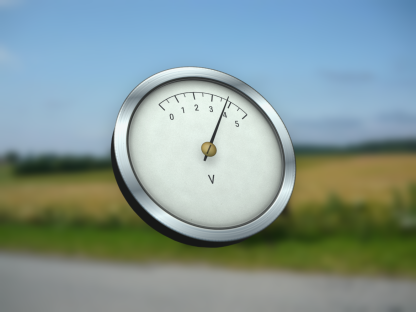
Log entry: 3.75 V
